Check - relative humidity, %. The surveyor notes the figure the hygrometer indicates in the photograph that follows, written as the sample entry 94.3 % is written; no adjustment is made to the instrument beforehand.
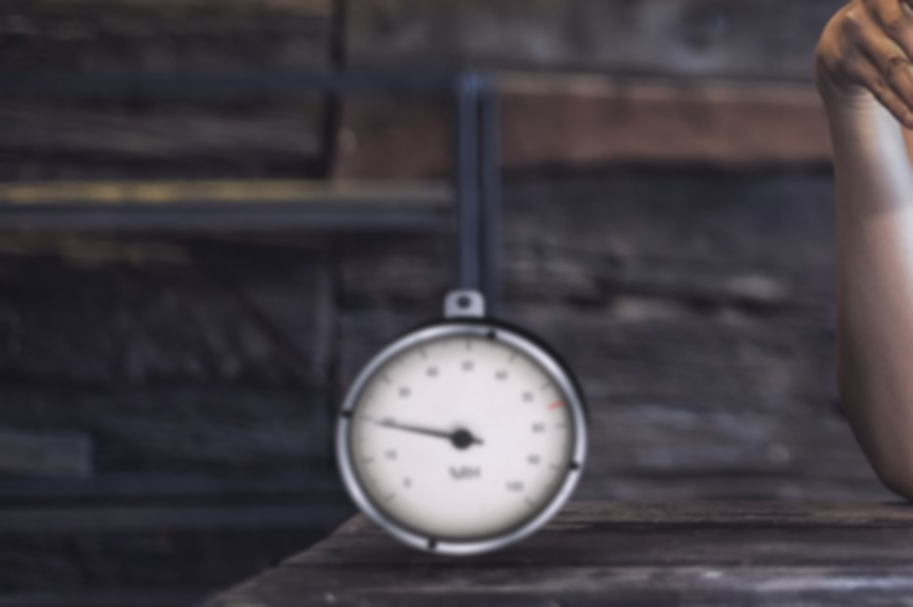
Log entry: 20 %
